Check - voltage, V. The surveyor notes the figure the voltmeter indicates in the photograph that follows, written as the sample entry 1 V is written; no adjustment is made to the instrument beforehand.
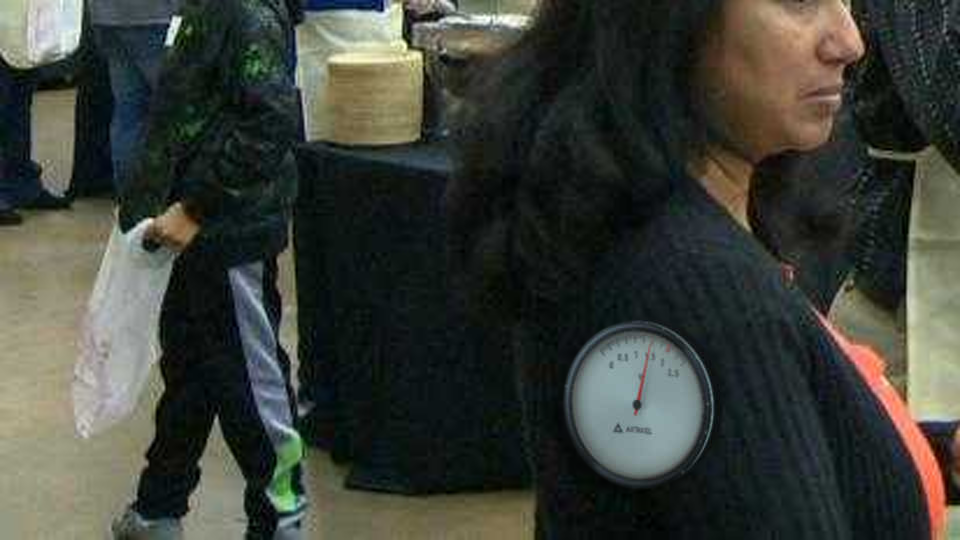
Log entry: 1.5 V
